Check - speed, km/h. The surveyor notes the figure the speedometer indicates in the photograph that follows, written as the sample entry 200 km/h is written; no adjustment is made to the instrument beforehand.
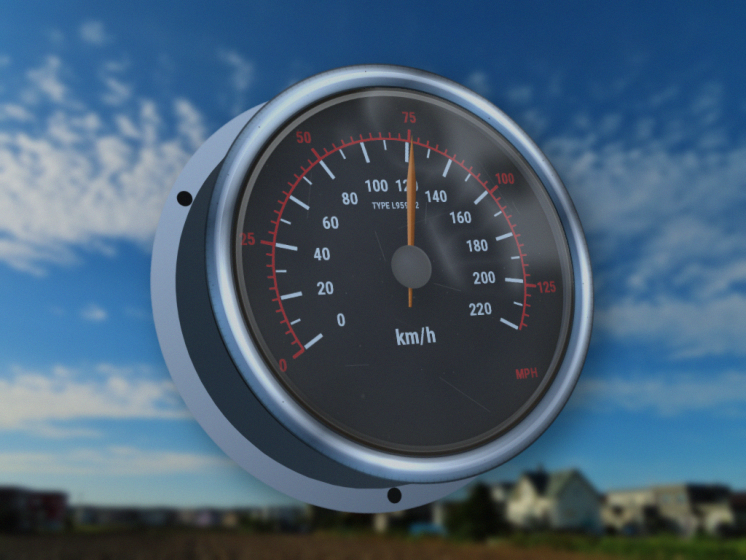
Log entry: 120 km/h
